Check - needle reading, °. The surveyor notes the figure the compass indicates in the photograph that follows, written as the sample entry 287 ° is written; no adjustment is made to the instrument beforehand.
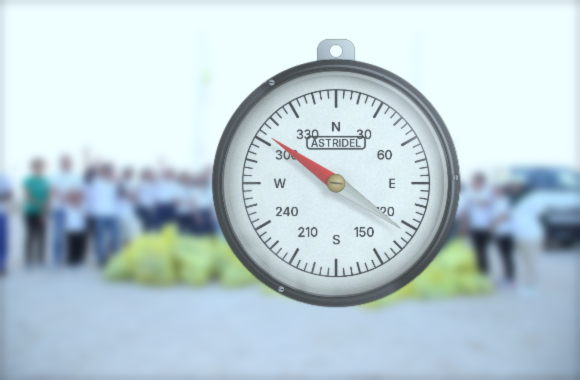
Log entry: 305 °
